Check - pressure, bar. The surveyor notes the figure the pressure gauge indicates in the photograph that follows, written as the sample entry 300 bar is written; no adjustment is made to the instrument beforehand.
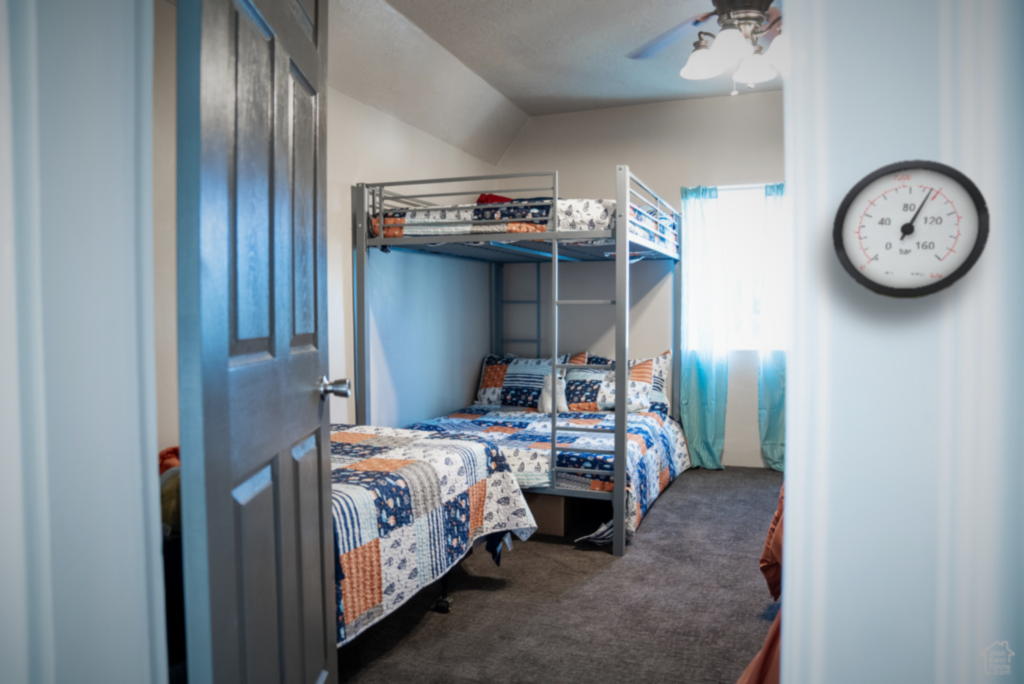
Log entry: 95 bar
